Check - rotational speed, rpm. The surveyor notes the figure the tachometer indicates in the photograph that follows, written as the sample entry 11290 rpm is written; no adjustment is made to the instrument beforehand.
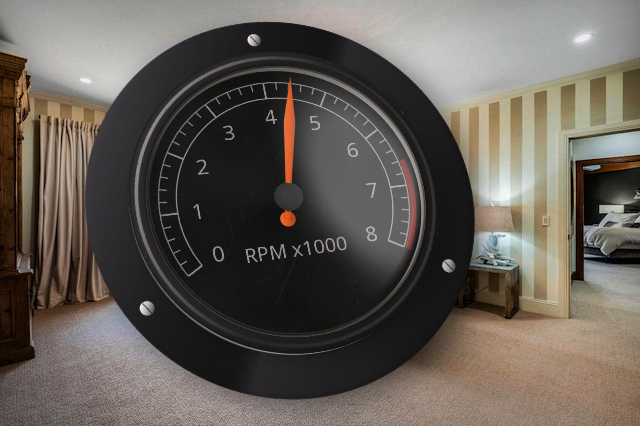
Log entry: 4400 rpm
